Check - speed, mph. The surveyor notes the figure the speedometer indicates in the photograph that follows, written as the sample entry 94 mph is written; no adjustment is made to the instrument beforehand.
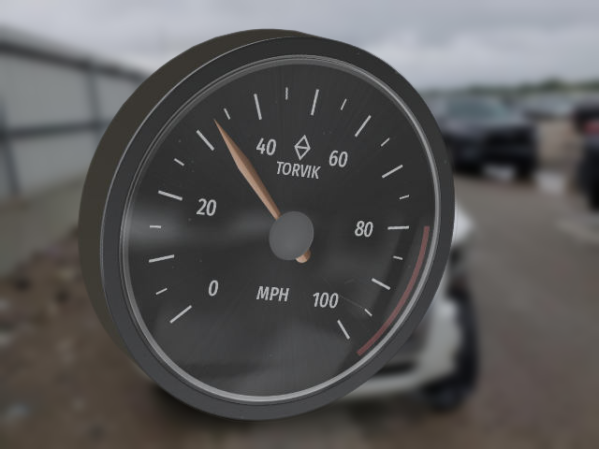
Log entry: 32.5 mph
